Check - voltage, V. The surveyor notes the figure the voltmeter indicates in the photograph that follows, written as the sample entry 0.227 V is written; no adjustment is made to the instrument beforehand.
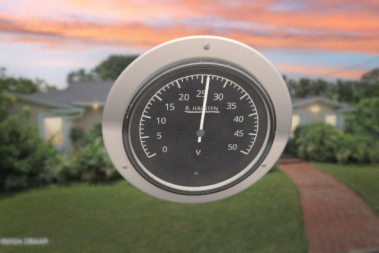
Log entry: 26 V
